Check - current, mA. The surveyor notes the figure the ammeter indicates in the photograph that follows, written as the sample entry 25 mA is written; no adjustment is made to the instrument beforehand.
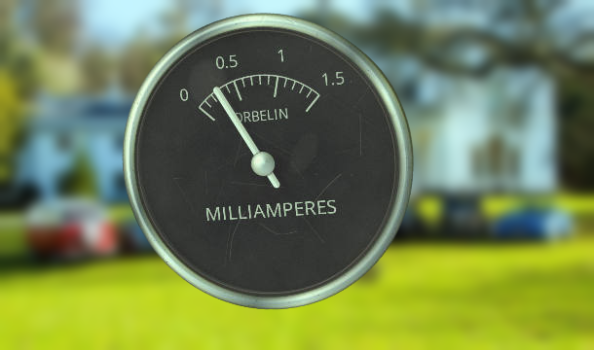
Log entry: 0.3 mA
